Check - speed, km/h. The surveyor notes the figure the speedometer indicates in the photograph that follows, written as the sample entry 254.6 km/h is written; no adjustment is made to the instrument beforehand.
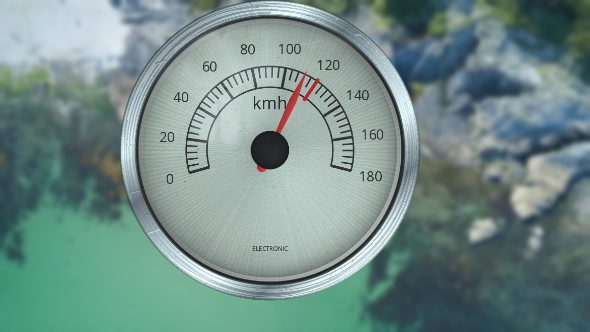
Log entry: 112 km/h
